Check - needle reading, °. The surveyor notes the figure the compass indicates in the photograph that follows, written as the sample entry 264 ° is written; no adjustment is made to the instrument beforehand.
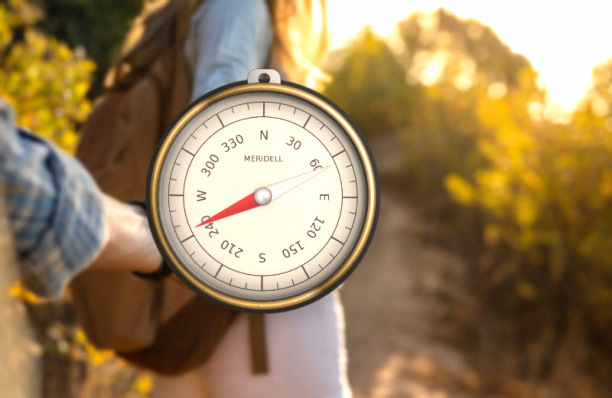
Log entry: 245 °
